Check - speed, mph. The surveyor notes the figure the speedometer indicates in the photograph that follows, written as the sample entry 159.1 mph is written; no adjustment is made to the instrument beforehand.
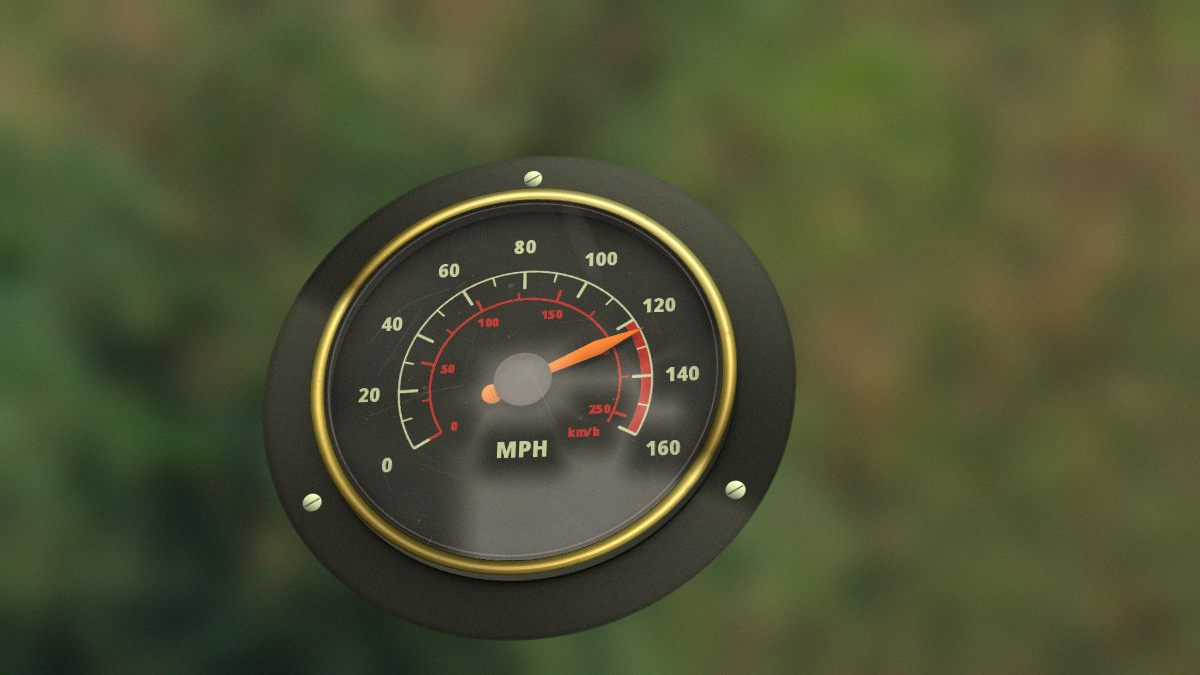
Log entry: 125 mph
